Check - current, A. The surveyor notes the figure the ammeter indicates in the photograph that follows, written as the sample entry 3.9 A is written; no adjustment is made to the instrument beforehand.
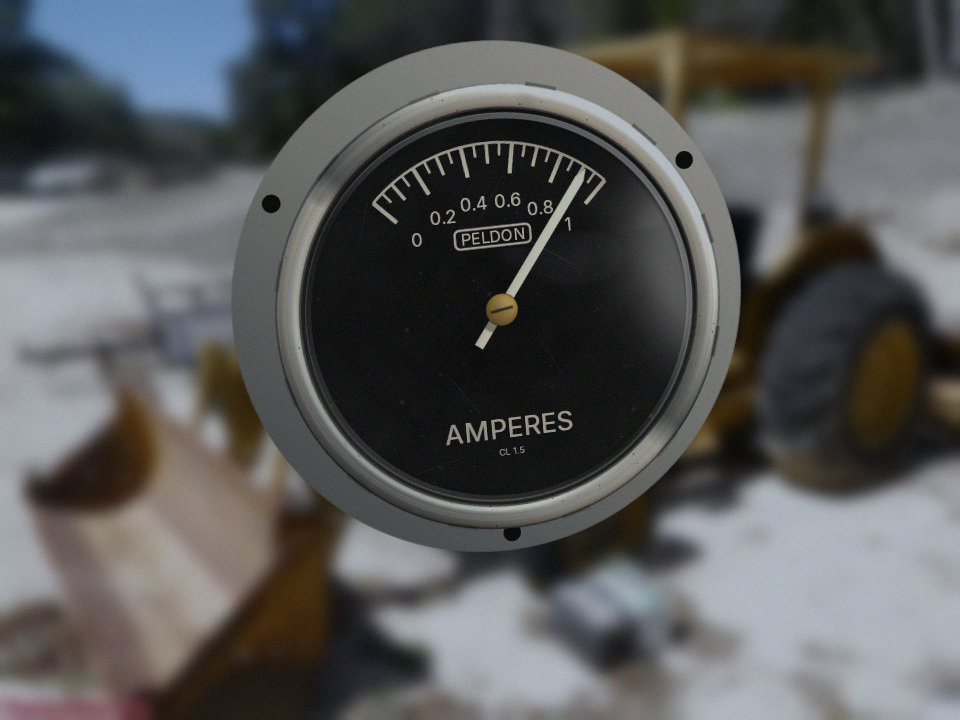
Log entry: 0.9 A
